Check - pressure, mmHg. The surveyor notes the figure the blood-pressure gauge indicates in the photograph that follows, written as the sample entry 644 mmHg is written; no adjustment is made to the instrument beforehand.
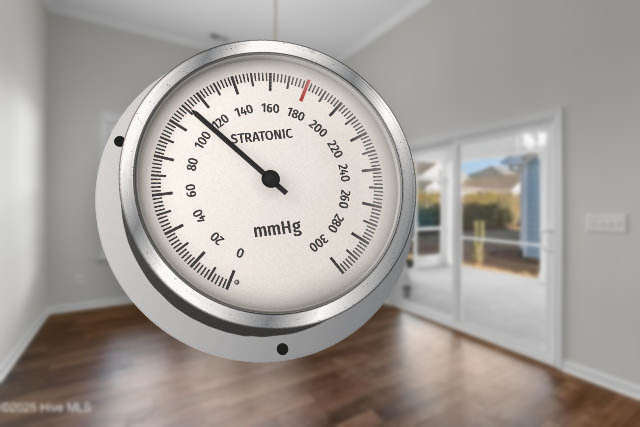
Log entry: 110 mmHg
